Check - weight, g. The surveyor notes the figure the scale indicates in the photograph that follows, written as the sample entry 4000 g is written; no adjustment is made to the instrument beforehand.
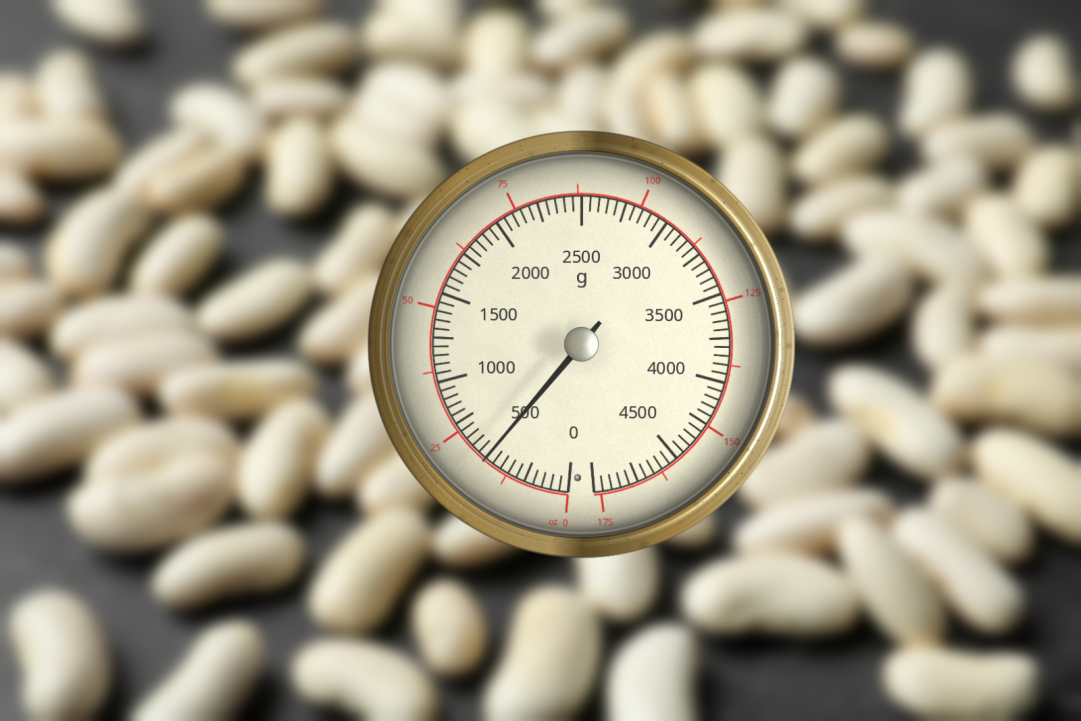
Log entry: 500 g
